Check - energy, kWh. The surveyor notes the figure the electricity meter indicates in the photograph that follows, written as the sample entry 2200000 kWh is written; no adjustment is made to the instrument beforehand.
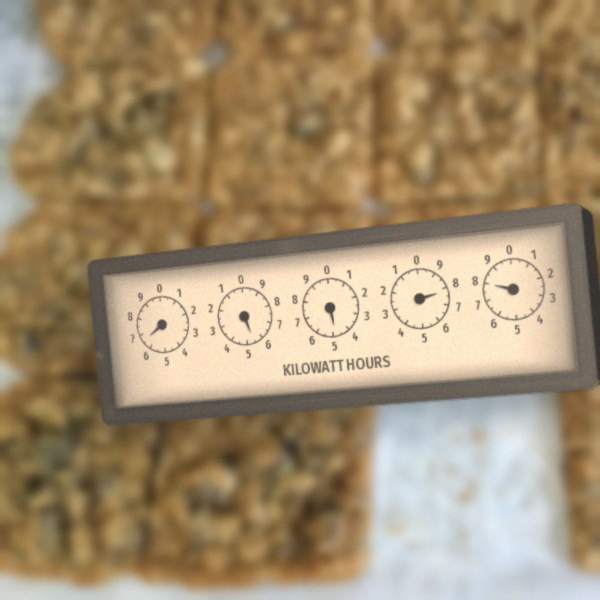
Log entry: 65478 kWh
